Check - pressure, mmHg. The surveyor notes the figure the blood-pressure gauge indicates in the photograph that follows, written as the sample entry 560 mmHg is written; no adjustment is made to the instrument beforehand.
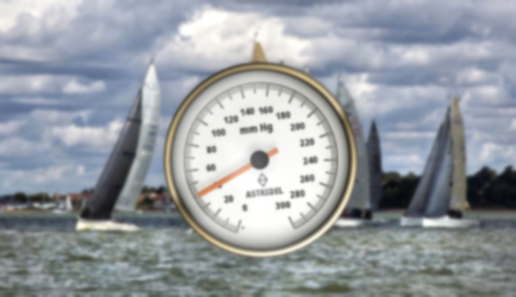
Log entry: 40 mmHg
